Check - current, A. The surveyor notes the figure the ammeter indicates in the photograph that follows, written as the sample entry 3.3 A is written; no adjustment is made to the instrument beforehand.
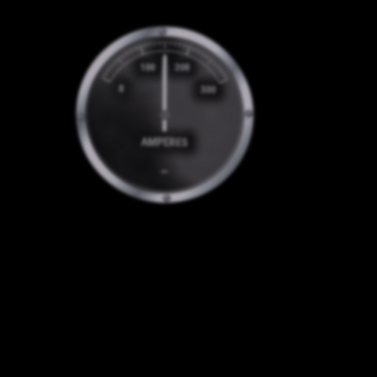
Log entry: 150 A
